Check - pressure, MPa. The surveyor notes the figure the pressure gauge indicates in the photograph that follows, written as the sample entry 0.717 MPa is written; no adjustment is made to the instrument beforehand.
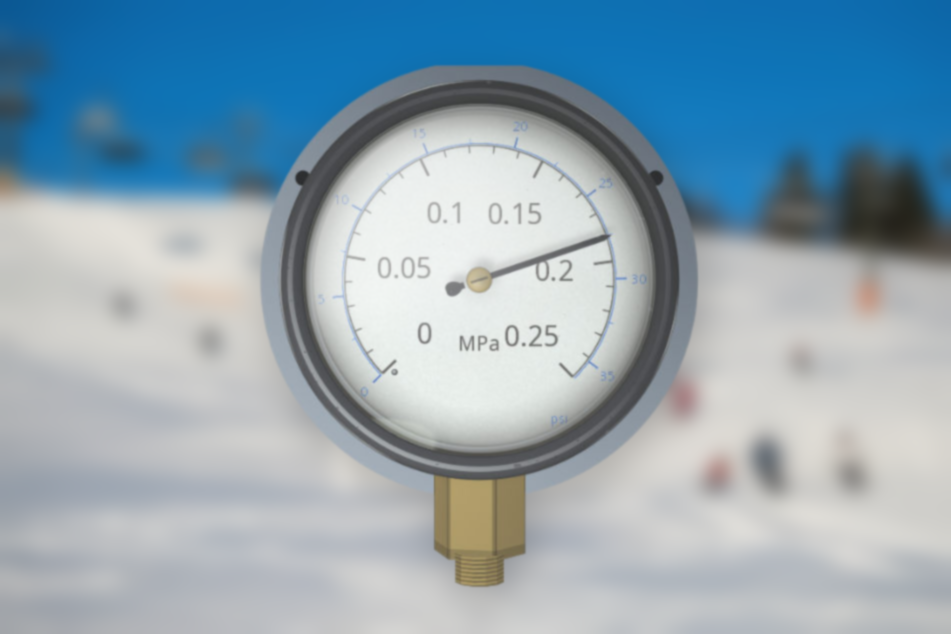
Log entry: 0.19 MPa
